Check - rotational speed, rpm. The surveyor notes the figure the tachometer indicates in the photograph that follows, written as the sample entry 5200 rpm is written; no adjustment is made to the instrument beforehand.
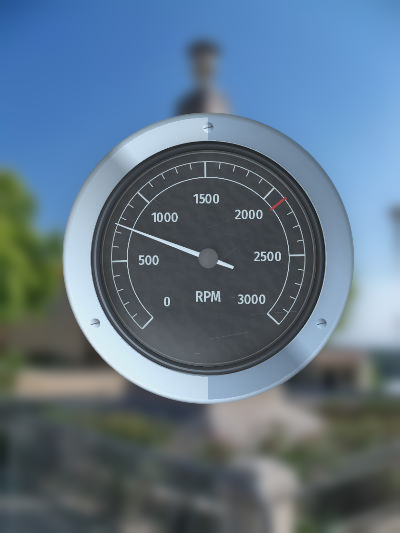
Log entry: 750 rpm
